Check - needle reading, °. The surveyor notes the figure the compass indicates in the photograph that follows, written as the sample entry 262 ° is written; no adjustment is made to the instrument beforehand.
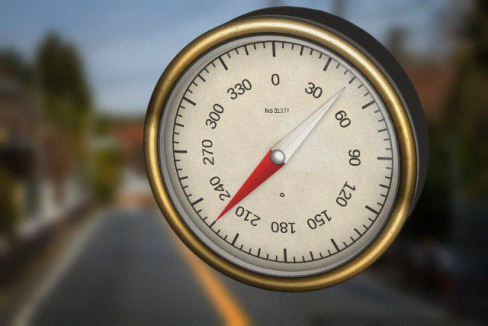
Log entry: 225 °
